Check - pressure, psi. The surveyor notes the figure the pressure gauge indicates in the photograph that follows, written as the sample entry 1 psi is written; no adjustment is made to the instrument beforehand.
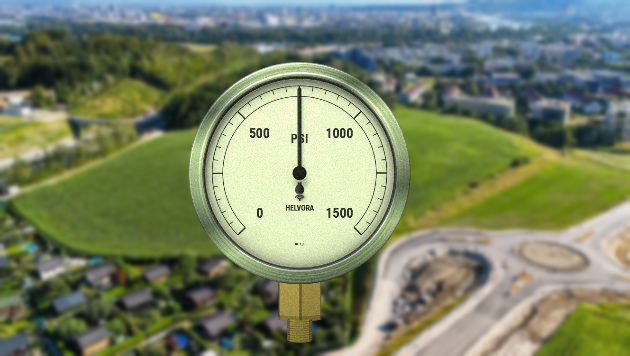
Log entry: 750 psi
